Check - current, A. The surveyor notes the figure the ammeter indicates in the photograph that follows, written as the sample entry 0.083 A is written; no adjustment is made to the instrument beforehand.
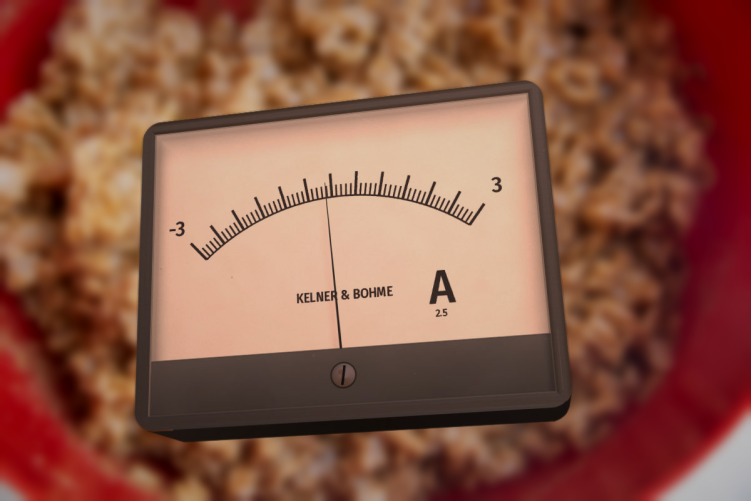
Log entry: -0.1 A
